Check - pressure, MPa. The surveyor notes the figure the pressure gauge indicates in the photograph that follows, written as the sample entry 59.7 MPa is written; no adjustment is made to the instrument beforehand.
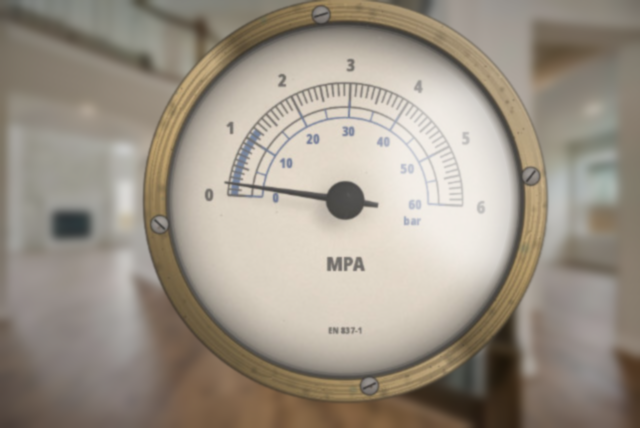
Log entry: 0.2 MPa
